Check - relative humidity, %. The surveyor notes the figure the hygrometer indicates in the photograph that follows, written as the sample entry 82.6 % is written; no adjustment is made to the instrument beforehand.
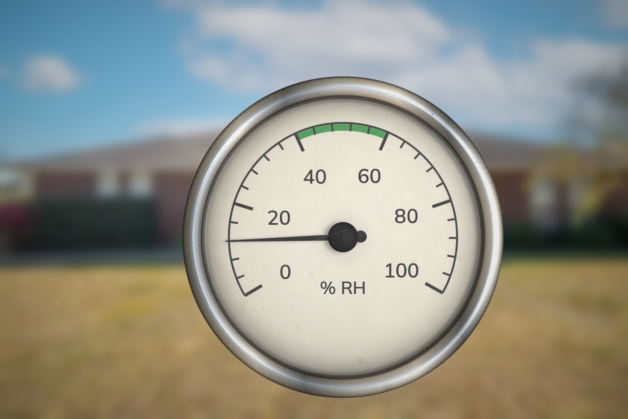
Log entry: 12 %
